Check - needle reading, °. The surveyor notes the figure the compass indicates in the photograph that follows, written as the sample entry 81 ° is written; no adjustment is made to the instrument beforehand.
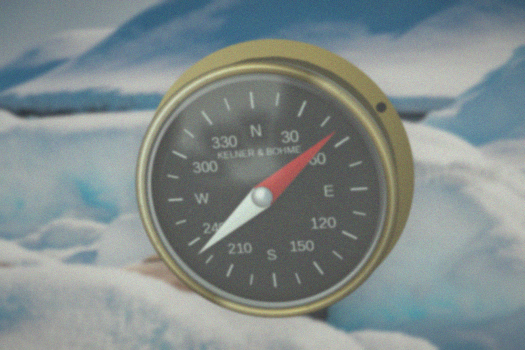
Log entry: 52.5 °
